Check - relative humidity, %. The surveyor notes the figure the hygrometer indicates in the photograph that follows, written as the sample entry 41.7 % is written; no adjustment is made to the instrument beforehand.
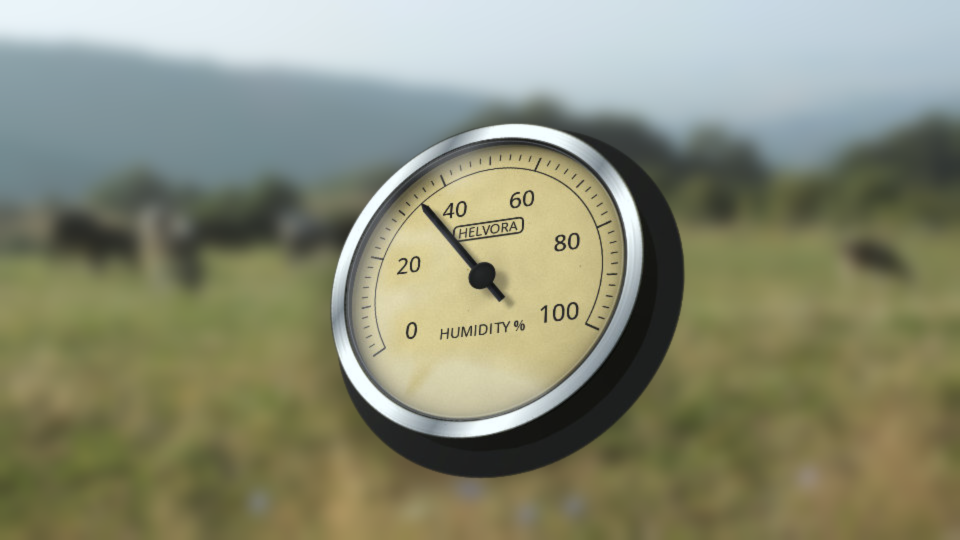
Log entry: 34 %
